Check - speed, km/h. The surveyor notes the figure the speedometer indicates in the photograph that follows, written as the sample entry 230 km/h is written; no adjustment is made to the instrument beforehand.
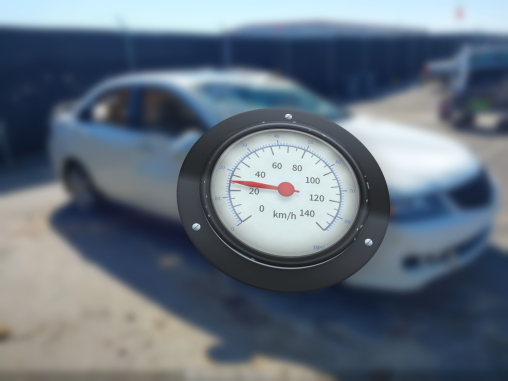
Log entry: 25 km/h
